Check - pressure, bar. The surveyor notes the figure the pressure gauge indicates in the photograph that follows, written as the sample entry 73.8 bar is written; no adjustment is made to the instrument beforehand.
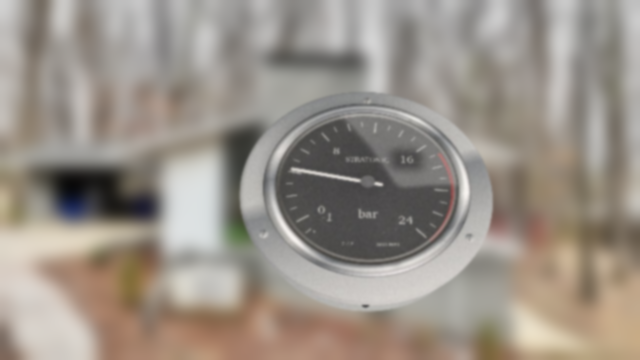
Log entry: 4 bar
